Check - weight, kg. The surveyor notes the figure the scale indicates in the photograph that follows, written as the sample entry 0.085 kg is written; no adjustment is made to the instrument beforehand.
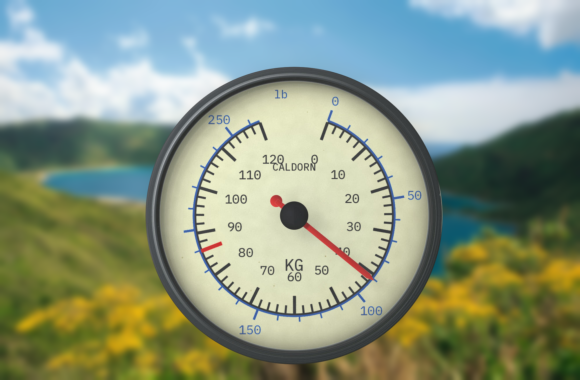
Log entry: 41 kg
